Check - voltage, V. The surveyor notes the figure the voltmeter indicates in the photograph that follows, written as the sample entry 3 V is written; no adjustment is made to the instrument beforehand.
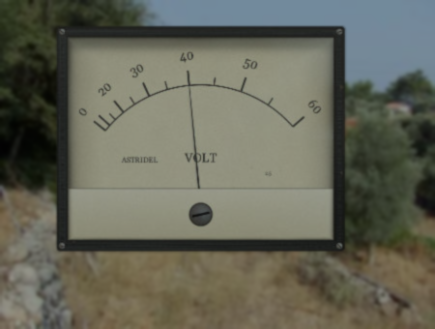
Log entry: 40 V
